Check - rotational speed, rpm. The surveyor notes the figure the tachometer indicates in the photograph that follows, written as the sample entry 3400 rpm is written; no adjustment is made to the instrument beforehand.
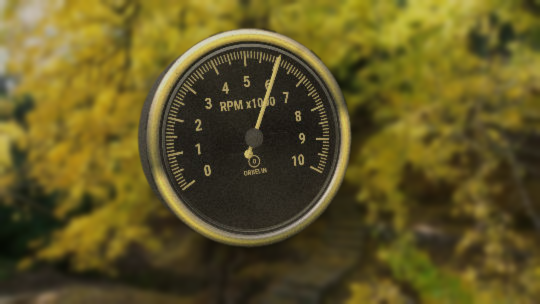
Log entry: 6000 rpm
